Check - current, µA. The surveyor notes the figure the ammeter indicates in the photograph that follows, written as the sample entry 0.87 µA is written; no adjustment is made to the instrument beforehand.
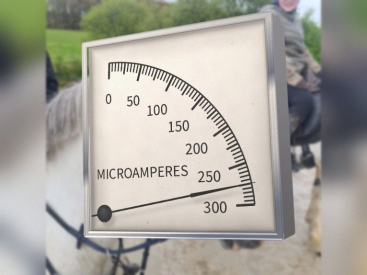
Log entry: 275 µA
